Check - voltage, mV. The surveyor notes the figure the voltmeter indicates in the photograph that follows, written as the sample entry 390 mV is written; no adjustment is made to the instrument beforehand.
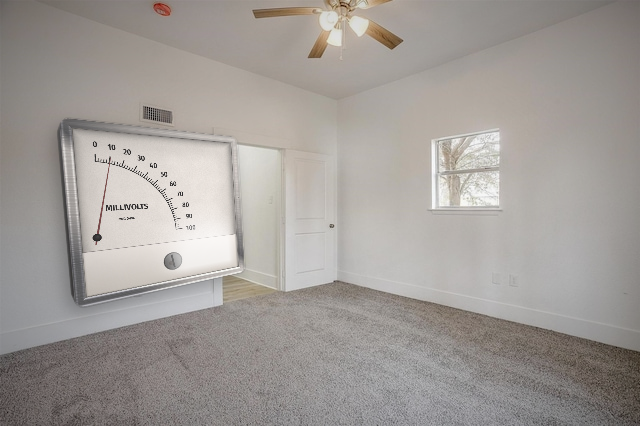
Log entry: 10 mV
